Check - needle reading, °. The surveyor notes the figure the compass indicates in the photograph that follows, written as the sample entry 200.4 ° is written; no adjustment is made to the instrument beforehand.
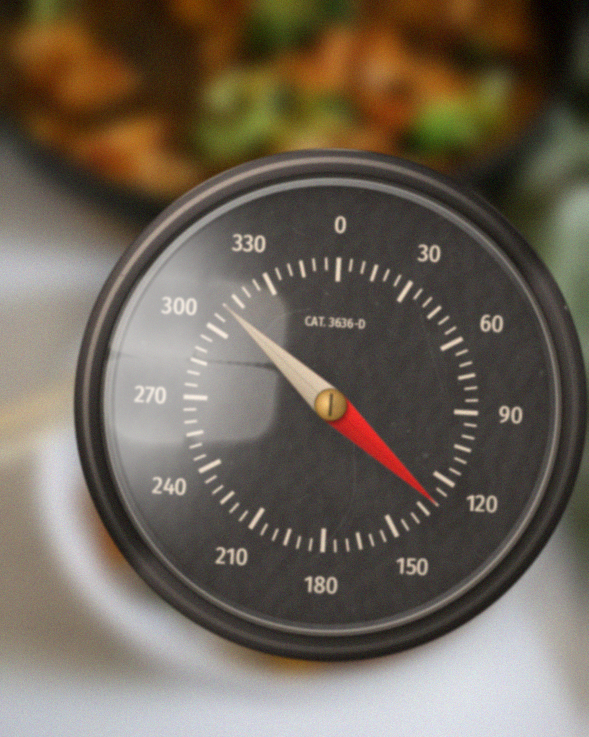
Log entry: 130 °
